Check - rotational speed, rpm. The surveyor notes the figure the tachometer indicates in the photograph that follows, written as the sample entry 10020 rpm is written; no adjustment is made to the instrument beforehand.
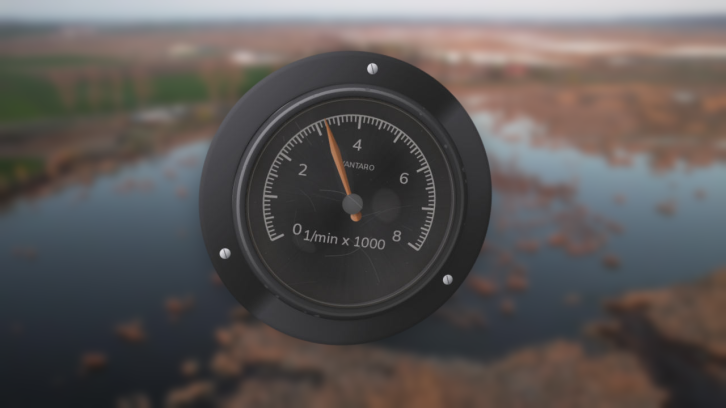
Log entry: 3200 rpm
